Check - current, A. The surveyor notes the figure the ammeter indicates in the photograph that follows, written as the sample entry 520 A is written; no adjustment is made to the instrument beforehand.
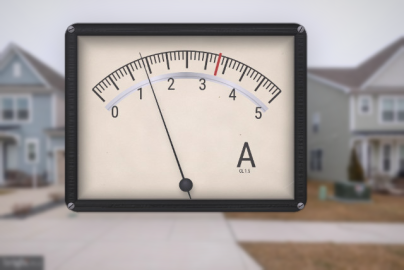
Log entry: 1.4 A
